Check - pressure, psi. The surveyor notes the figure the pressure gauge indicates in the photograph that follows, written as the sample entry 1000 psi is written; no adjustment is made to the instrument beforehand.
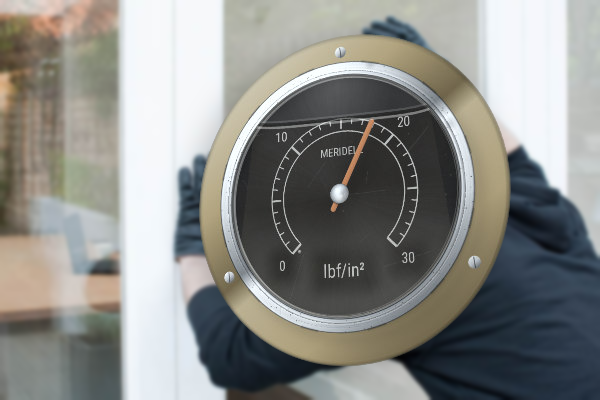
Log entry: 18 psi
